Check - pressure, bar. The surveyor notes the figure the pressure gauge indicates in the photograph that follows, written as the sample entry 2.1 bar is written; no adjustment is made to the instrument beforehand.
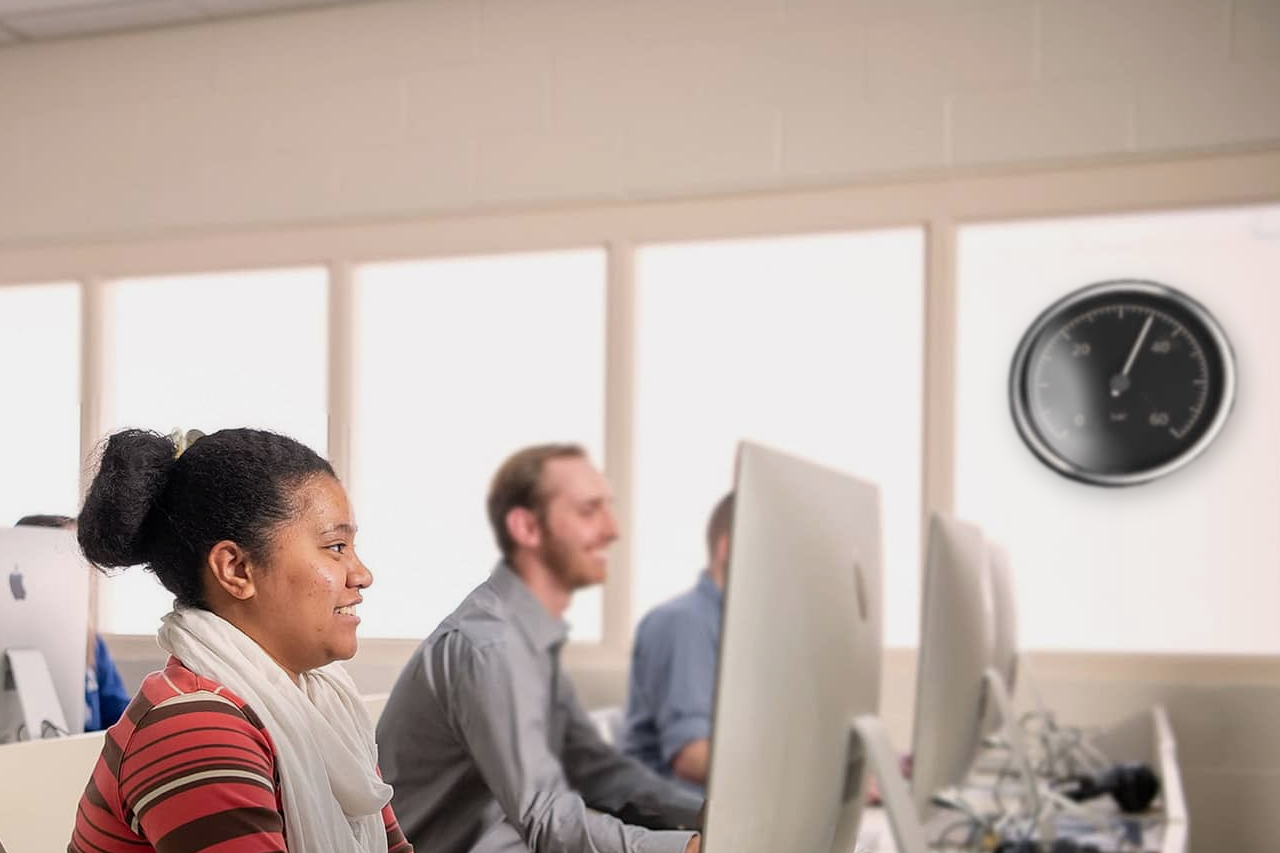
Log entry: 35 bar
